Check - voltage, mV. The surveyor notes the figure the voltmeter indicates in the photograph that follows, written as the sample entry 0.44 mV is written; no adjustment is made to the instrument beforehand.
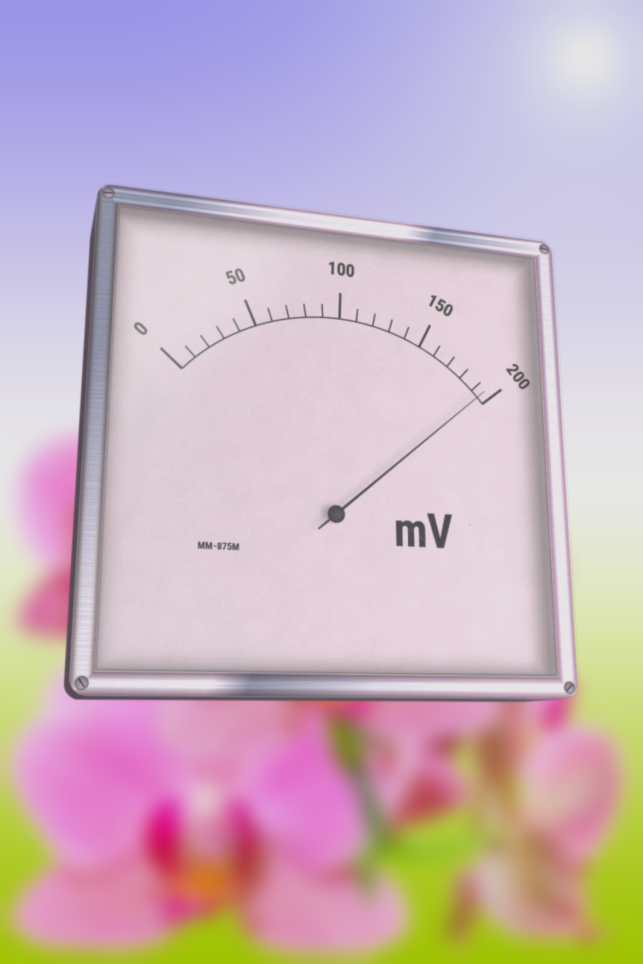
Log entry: 195 mV
